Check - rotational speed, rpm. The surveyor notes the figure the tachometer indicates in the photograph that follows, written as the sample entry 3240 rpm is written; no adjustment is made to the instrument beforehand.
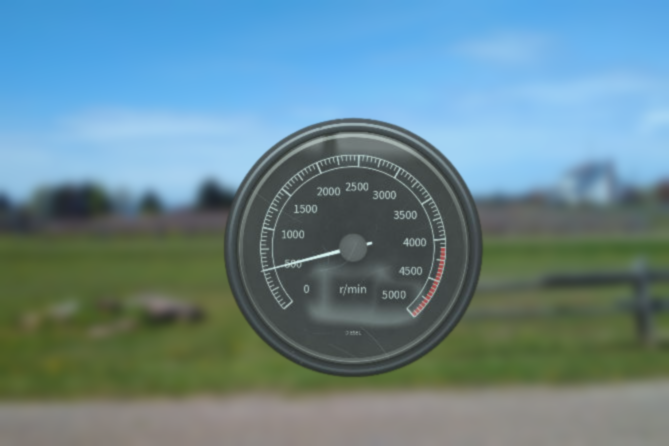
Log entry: 500 rpm
